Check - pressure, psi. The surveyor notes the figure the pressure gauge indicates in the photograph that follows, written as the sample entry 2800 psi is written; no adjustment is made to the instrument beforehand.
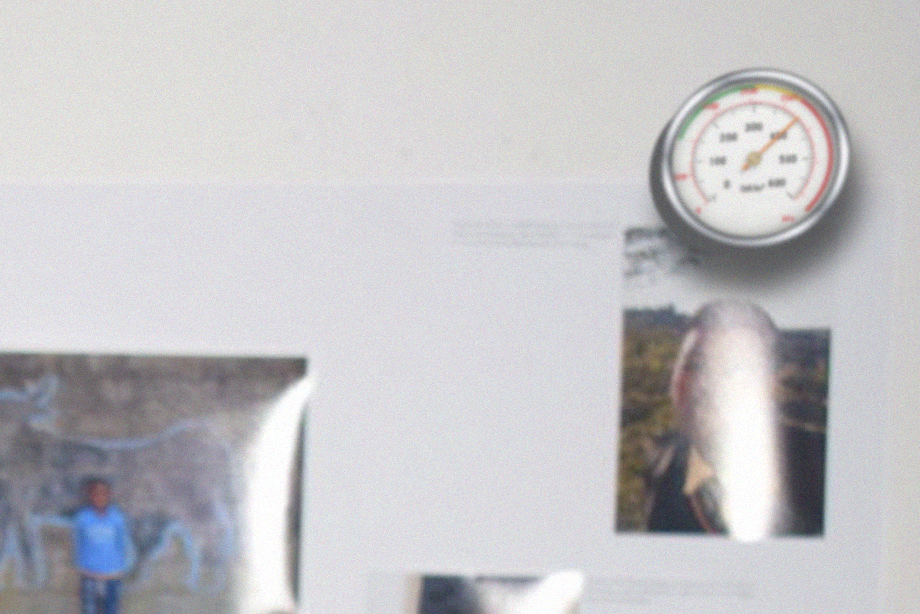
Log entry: 400 psi
